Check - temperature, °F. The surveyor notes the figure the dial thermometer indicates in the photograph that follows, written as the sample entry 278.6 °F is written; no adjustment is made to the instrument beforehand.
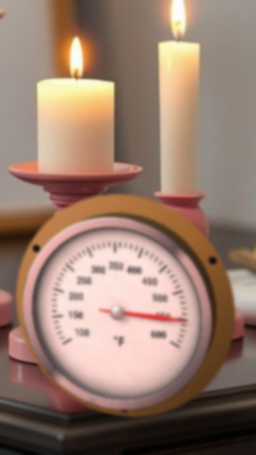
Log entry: 550 °F
